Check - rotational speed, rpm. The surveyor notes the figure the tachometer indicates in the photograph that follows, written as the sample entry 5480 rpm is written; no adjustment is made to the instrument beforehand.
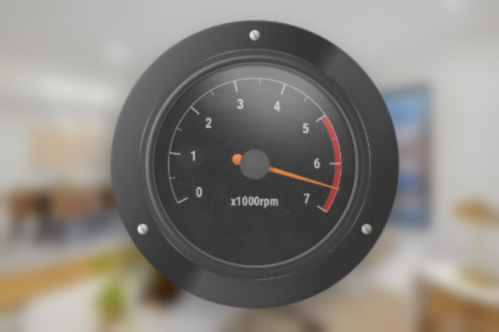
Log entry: 6500 rpm
